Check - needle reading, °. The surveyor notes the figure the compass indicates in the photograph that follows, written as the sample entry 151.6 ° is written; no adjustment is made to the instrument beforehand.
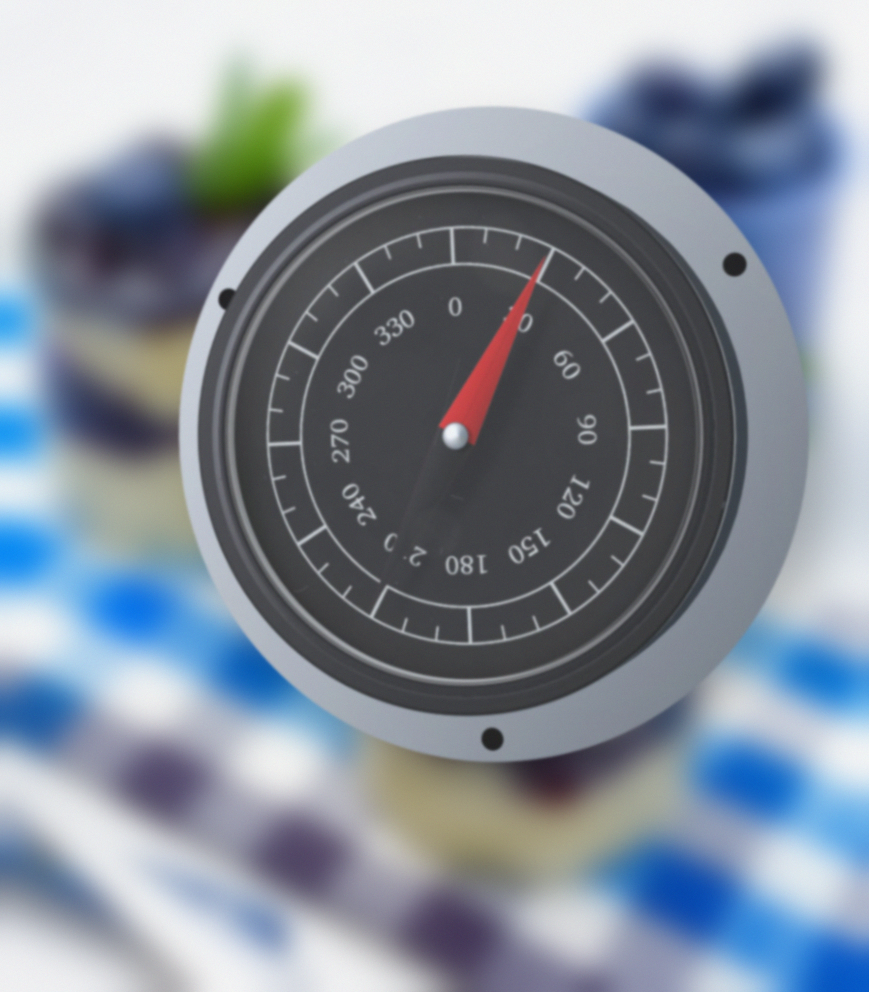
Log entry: 30 °
